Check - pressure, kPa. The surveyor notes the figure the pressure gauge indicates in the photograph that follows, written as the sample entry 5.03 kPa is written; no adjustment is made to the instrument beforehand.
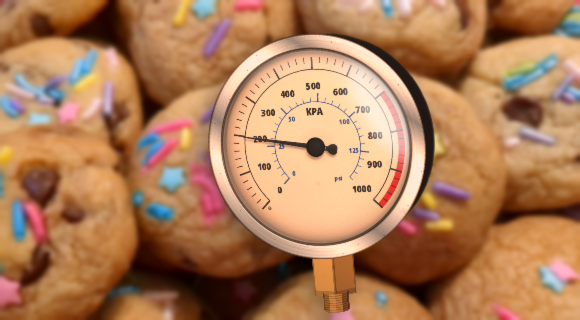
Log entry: 200 kPa
